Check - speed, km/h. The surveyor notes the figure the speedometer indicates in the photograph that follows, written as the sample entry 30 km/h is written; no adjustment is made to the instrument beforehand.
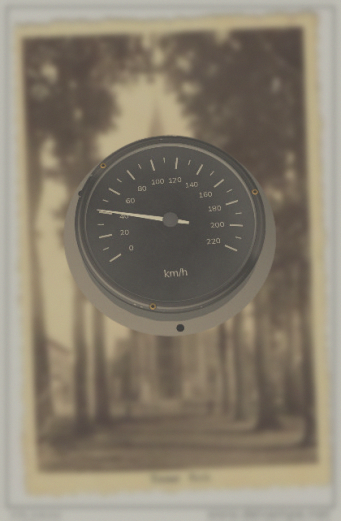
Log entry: 40 km/h
